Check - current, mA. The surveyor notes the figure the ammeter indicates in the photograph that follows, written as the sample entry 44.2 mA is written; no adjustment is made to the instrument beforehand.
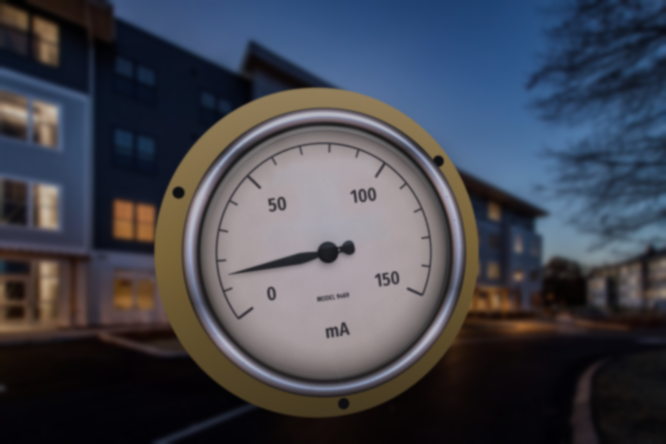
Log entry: 15 mA
